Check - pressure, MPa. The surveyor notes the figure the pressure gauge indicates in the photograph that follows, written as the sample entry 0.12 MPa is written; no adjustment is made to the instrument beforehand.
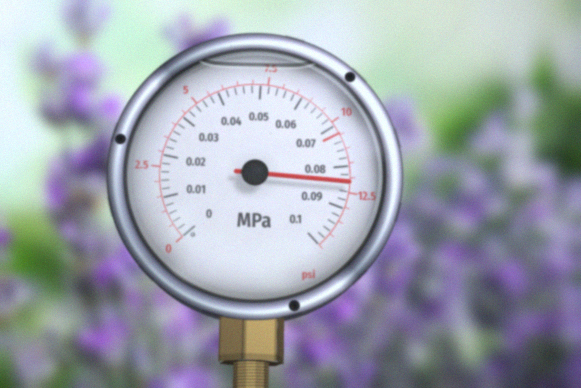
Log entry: 0.084 MPa
